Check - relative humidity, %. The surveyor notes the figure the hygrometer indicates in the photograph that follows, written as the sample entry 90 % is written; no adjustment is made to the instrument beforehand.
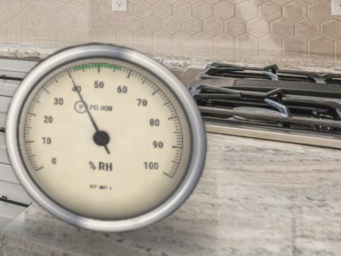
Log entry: 40 %
